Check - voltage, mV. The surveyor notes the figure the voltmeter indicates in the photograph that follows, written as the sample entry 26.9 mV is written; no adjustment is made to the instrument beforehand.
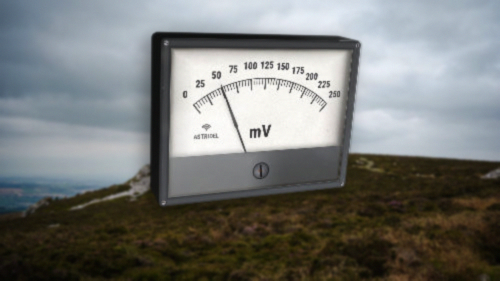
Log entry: 50 mV
